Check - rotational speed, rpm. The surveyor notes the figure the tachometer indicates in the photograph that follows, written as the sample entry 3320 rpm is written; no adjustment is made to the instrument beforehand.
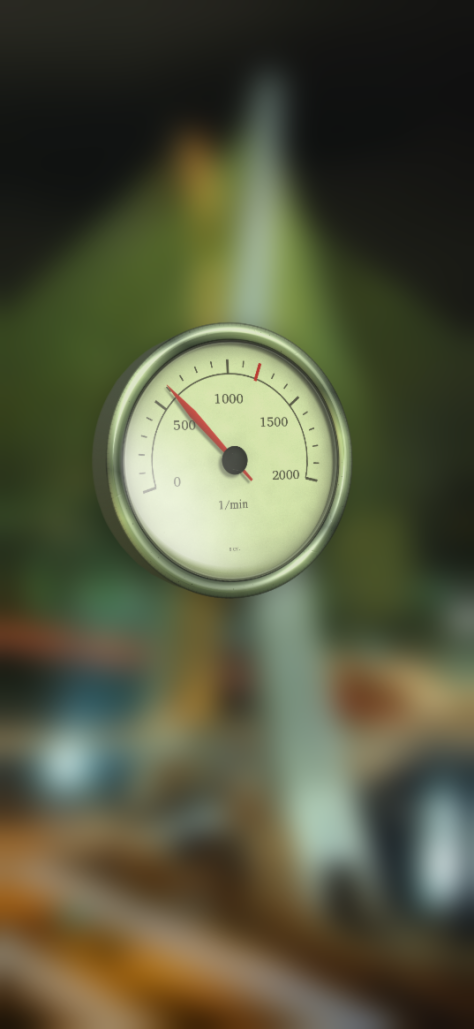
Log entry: 600 rpm
